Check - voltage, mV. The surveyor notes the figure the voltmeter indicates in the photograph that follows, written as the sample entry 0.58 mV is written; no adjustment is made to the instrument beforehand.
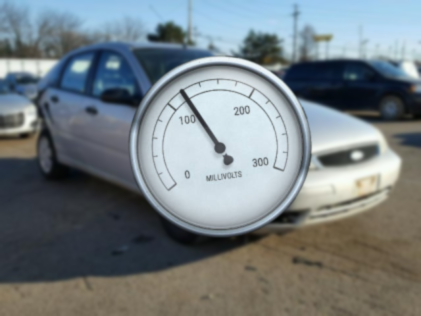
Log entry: 120 mV
